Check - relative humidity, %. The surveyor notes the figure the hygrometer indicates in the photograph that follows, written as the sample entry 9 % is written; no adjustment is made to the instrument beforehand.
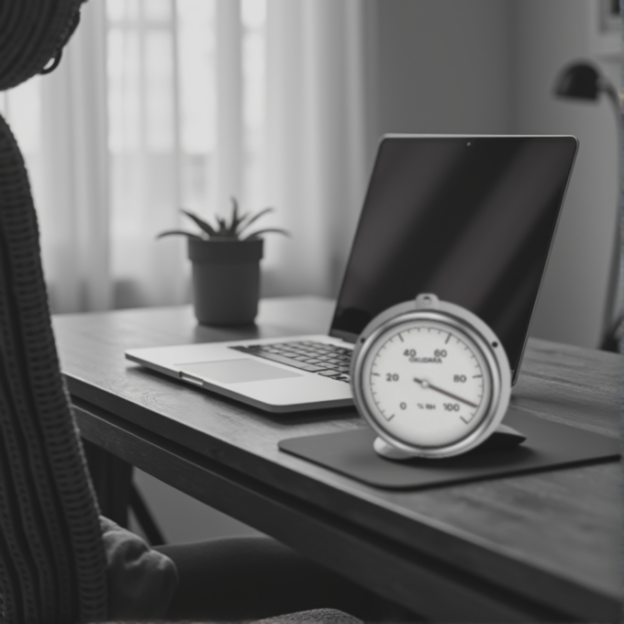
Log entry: 92 %
